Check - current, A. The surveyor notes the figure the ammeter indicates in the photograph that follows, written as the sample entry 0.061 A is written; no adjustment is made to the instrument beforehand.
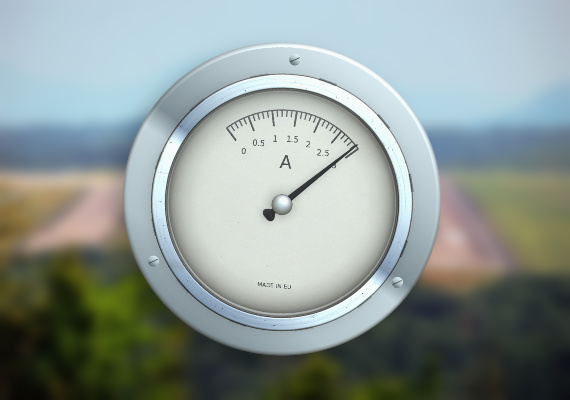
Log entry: 2.9 A
